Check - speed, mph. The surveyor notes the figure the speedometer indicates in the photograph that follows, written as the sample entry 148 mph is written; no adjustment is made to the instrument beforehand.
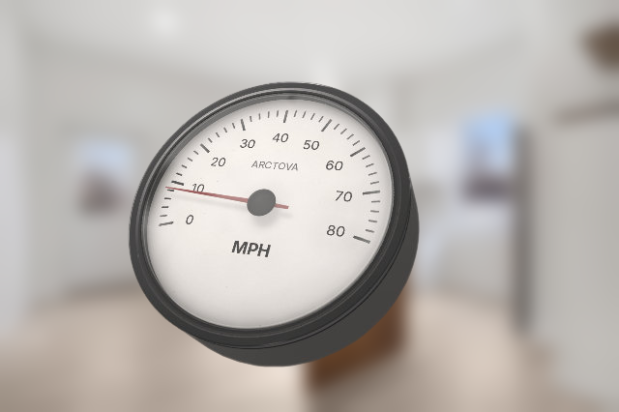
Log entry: 8 mph
